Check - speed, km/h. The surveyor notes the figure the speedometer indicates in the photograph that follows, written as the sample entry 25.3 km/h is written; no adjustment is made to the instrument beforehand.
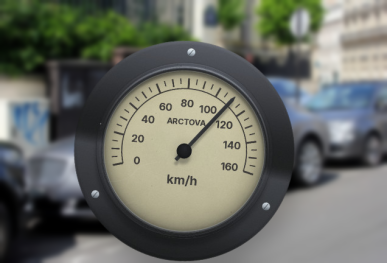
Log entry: 110 km/h
